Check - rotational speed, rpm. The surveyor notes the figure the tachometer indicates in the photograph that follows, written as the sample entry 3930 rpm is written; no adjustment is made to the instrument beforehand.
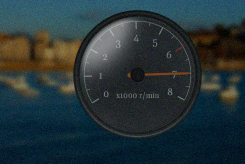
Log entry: 7000 rpm
